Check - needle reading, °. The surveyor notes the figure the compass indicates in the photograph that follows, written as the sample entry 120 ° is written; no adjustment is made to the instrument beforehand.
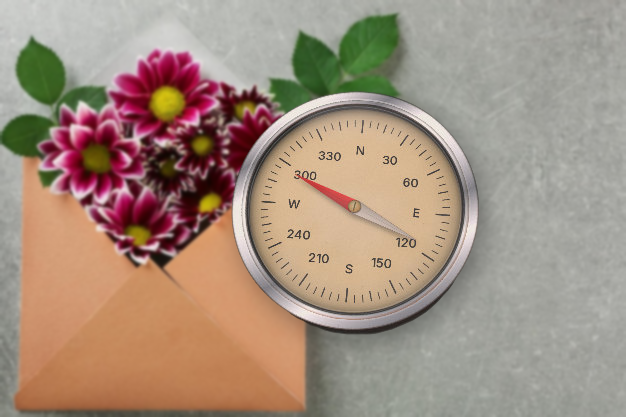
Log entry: 295 °
